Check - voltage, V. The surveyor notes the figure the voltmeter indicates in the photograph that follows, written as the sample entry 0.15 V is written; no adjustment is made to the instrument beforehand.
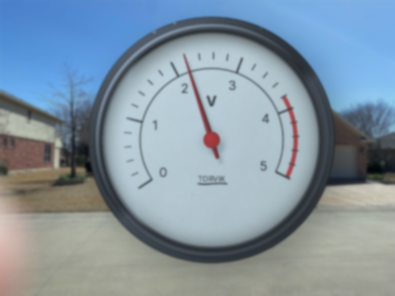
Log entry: 2.2 V
